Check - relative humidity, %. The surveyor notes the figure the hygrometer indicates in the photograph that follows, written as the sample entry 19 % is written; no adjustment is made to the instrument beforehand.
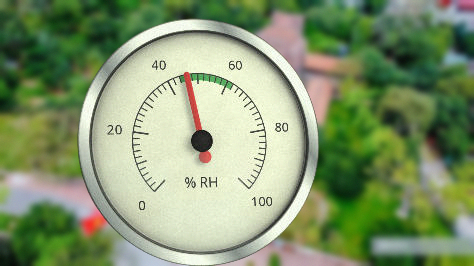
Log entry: 46 %
